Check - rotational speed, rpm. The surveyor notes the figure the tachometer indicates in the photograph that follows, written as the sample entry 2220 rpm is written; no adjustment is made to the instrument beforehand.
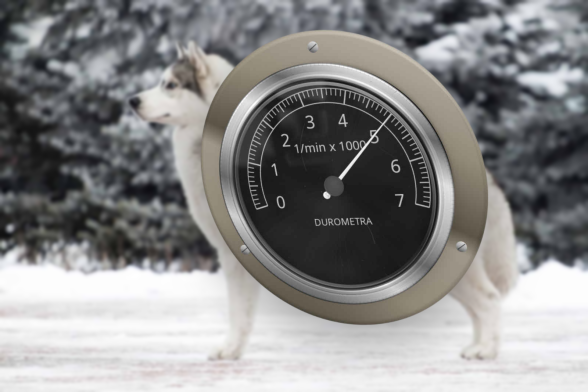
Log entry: 5000 rpm
